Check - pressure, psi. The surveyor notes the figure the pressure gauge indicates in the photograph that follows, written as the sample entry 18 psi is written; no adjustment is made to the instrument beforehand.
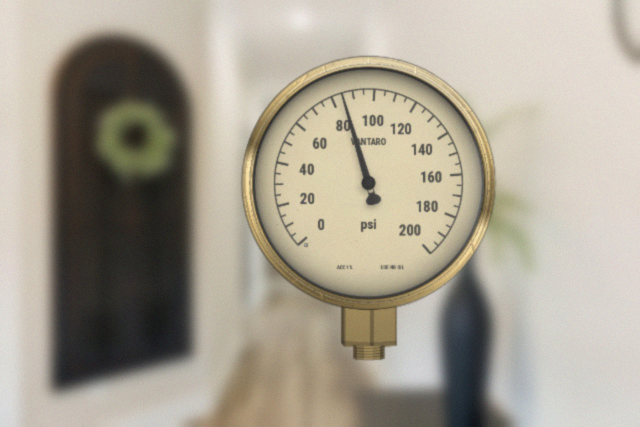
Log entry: 85 psi
